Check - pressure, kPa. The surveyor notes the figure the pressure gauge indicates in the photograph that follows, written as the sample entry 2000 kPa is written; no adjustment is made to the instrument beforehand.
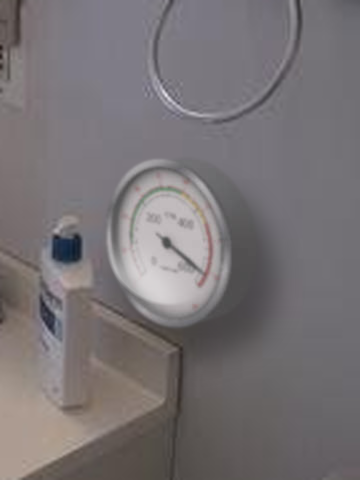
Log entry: 560 kPa
